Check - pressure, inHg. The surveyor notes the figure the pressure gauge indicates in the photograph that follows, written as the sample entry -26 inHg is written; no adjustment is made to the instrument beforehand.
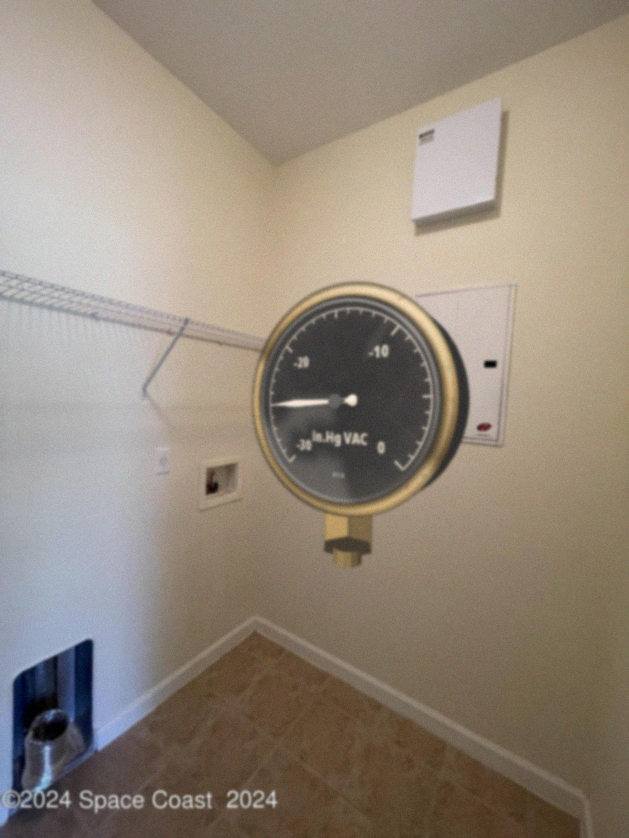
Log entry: -25 inHg
